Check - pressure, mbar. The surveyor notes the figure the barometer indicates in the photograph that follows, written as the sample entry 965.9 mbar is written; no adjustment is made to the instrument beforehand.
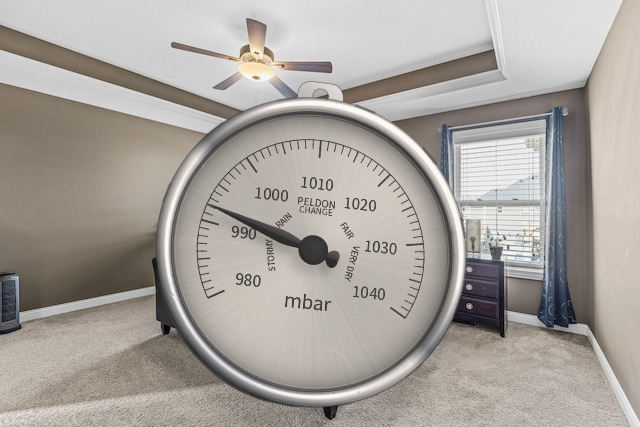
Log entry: 992 mbar
